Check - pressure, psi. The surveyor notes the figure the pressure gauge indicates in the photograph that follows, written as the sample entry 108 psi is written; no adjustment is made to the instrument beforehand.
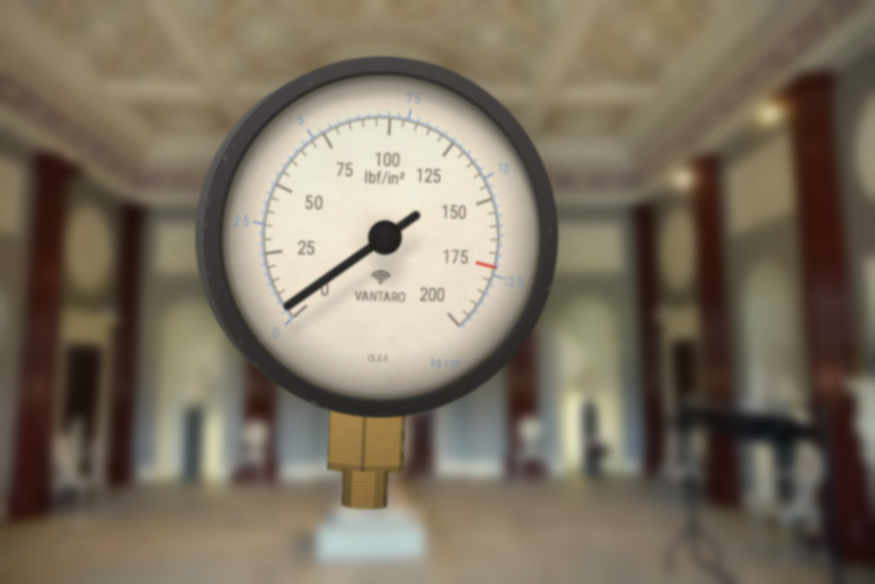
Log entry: 5 psi
